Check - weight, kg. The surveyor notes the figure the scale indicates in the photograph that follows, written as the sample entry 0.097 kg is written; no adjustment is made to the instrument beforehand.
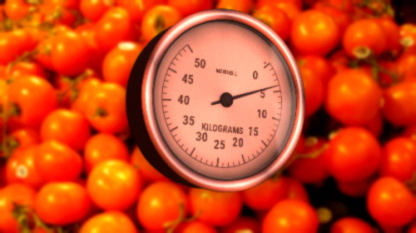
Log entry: 4 kg
